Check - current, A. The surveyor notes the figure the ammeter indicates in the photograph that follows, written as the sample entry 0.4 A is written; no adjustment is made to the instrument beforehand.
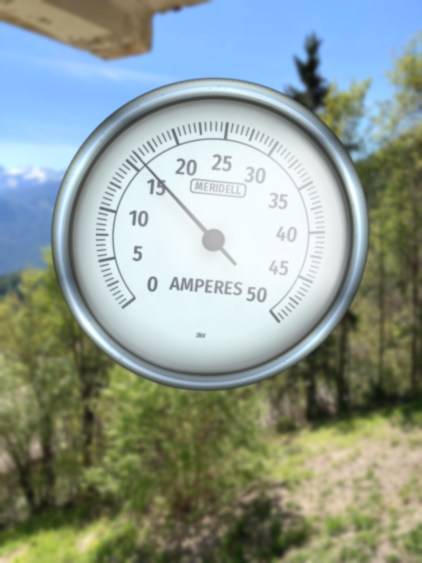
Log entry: 16 A
